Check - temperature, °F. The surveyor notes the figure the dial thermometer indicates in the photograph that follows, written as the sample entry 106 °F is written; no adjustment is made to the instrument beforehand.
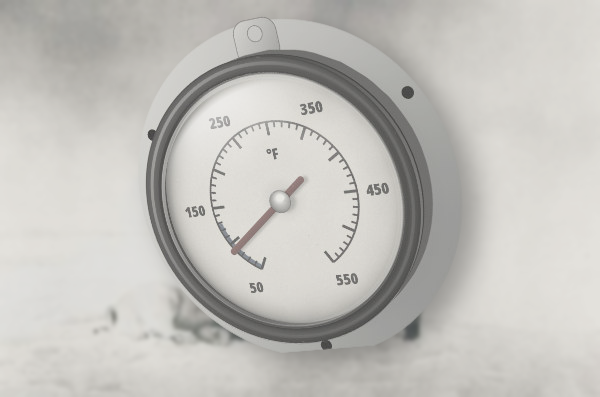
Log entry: 90 °F
